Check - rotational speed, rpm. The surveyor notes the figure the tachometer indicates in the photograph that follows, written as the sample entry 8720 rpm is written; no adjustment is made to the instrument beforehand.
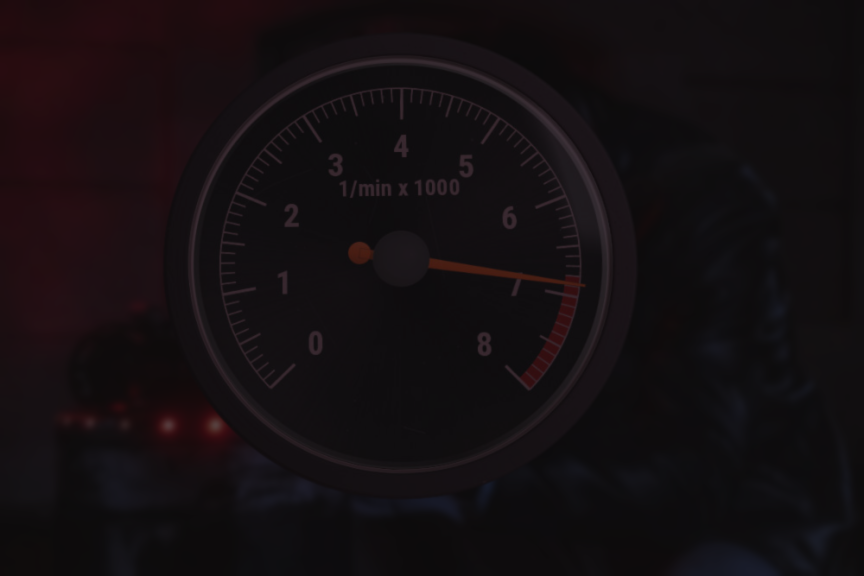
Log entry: 6900 rpm
